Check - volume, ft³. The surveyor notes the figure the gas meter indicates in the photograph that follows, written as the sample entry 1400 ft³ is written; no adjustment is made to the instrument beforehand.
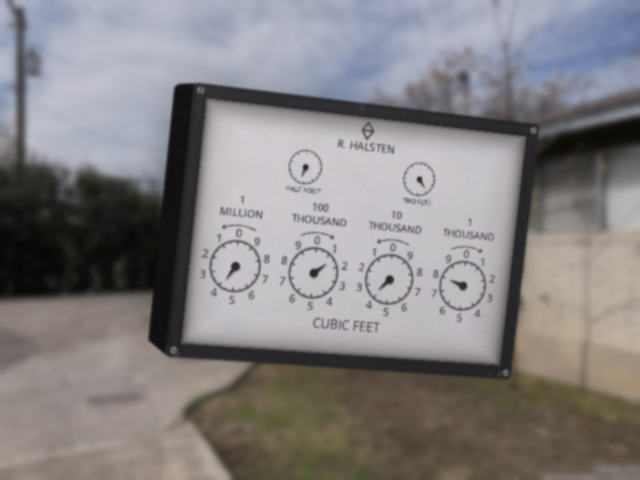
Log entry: 413800 ft³
